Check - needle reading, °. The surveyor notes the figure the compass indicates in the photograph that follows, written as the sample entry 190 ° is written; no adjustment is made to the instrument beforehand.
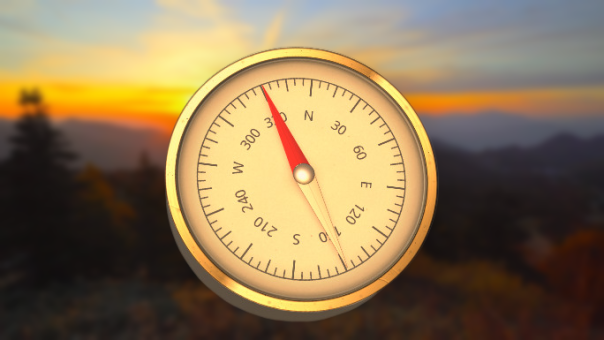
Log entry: 330 °
